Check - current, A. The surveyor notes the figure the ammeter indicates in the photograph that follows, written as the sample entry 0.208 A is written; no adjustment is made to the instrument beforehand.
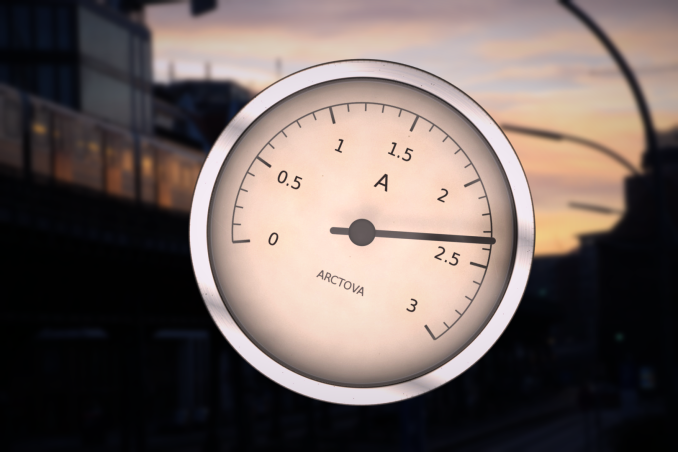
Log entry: 2.35 A
